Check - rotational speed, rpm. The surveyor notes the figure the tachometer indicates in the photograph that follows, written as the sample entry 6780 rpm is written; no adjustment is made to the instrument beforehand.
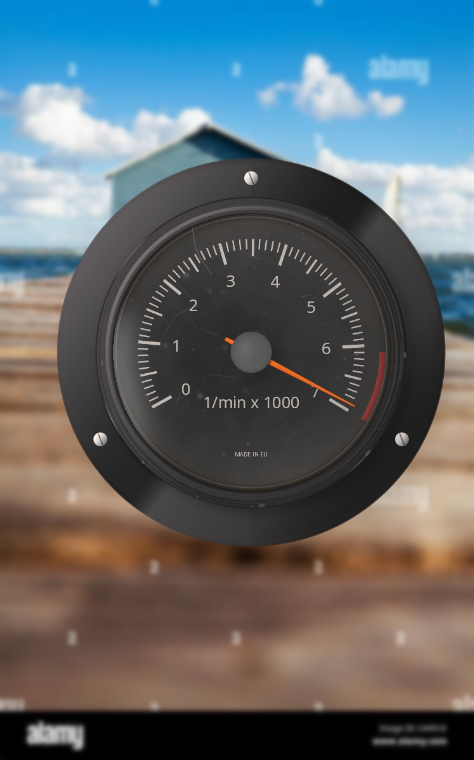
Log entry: 6900 rpm
